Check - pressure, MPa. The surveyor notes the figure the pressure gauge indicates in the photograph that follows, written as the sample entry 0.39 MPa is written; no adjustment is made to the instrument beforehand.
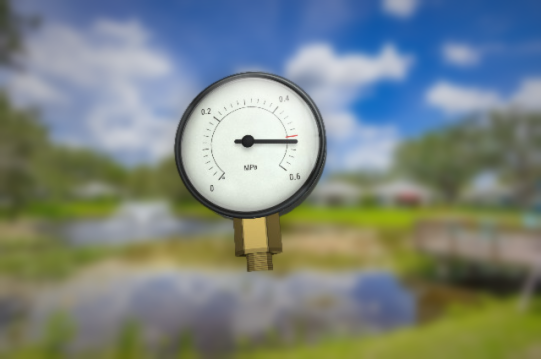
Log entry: 0.52 MPa
